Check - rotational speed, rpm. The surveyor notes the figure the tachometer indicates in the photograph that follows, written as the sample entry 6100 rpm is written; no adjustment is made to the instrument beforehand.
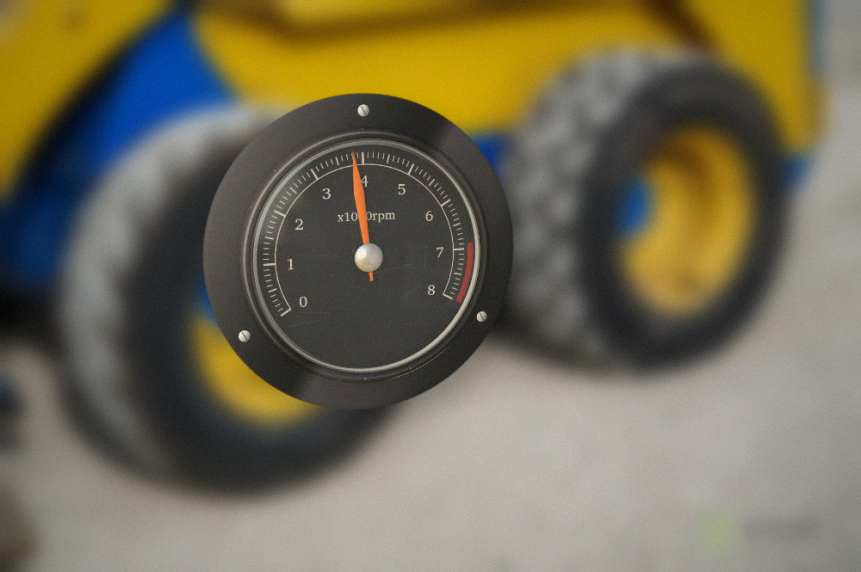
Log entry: 3800 rpm
